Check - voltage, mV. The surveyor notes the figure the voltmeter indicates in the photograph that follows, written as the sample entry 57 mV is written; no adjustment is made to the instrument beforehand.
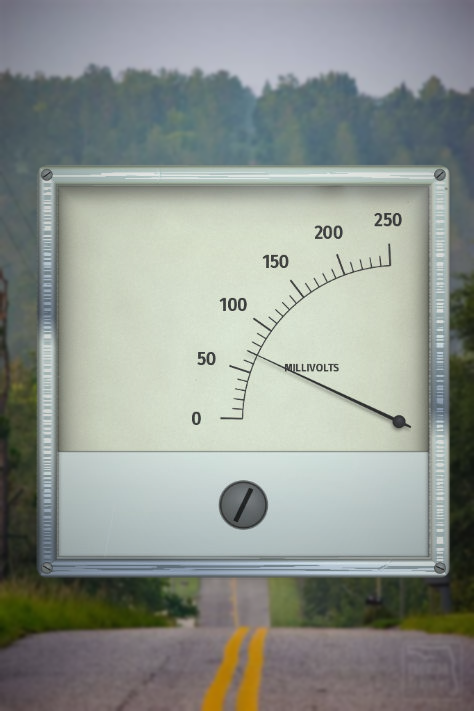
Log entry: 70 mV
